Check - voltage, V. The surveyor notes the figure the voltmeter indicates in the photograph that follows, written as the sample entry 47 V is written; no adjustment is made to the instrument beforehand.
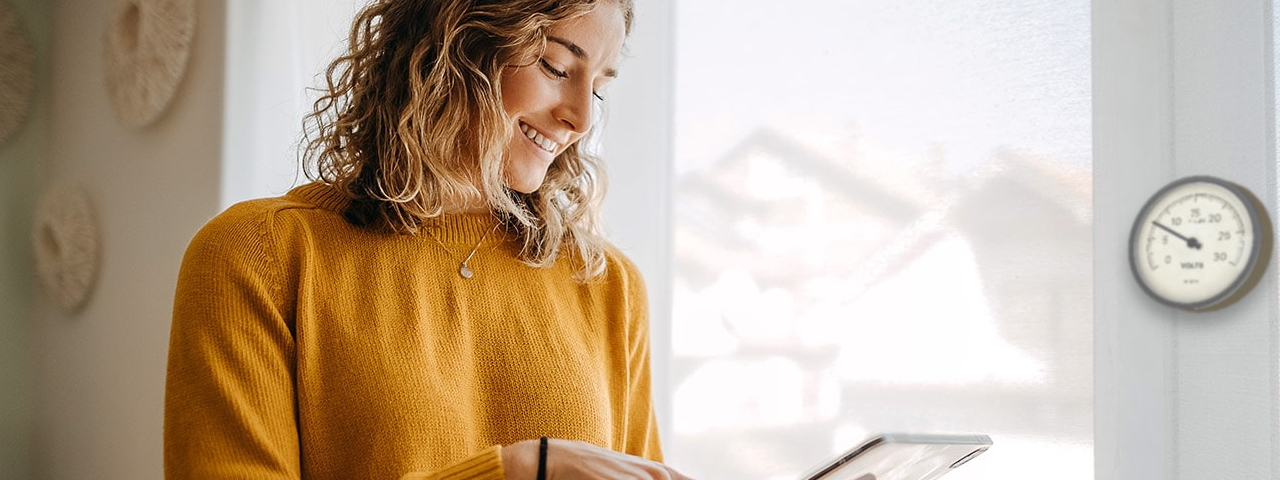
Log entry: 7.5 V
